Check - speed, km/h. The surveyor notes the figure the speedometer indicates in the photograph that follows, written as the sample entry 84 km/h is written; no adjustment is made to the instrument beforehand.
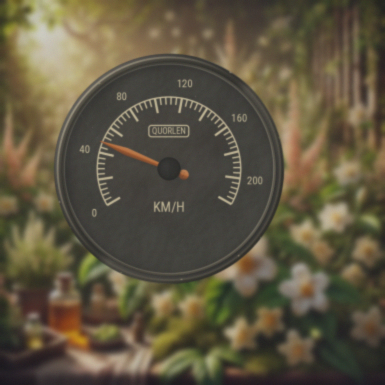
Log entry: 48 km/h
